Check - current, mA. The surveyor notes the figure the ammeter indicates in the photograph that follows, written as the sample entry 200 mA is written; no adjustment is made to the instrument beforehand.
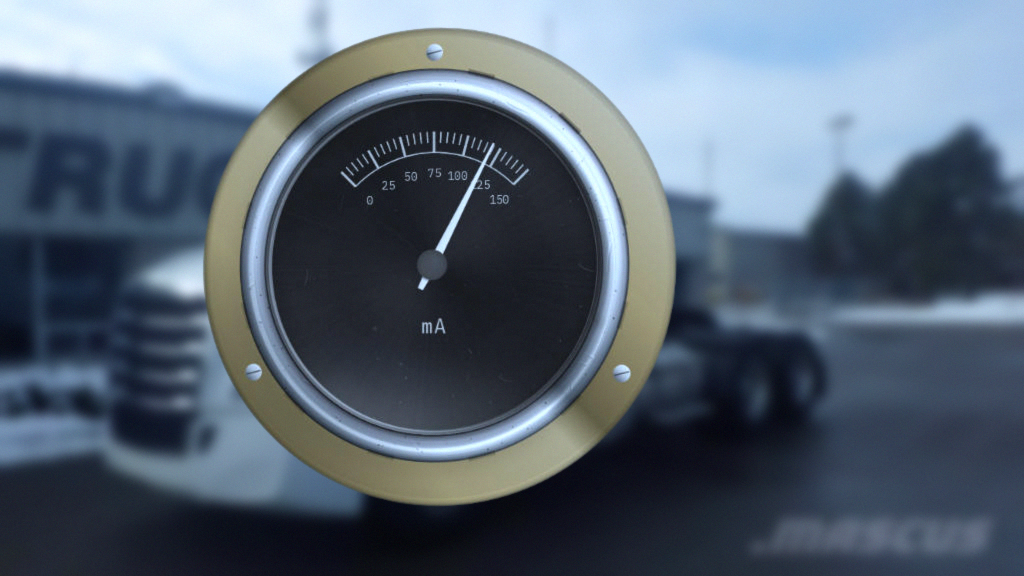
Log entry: 120 mA
